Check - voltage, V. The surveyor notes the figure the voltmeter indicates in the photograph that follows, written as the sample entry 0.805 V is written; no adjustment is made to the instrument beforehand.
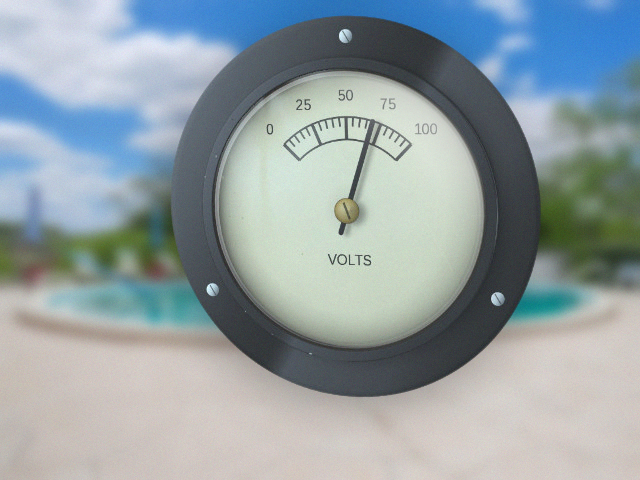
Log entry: 70 V
